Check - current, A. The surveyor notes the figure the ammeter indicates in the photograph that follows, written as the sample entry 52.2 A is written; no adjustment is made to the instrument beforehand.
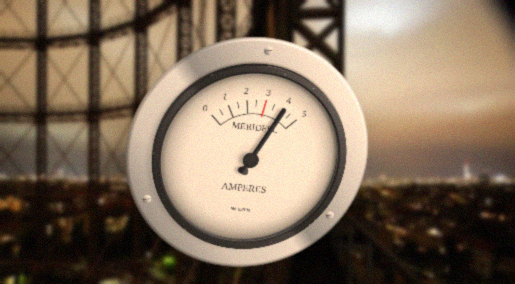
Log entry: 4 A
